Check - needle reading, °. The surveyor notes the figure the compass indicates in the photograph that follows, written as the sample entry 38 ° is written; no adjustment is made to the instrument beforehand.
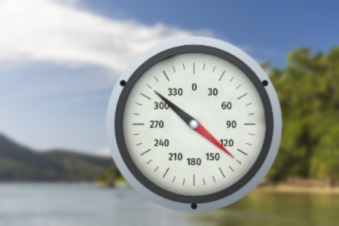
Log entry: 130 °
